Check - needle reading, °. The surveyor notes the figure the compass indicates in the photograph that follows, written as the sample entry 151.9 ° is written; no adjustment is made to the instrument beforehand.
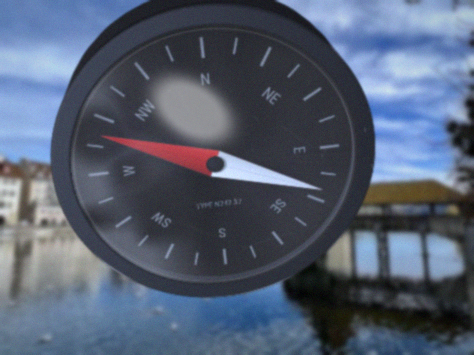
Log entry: 292.5 °
